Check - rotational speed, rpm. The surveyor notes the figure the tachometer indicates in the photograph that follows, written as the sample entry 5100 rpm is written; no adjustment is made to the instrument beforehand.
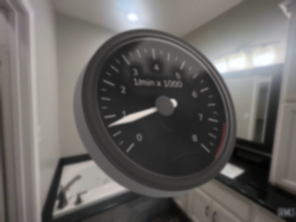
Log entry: 750 rpm
